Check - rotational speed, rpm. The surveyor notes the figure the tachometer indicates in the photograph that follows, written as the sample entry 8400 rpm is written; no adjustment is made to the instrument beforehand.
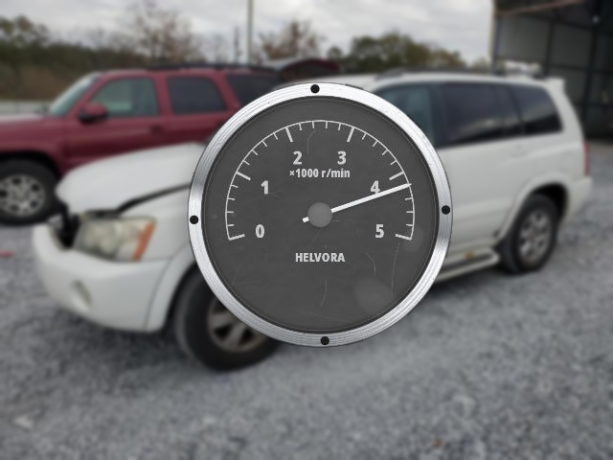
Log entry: 4200 rpm
